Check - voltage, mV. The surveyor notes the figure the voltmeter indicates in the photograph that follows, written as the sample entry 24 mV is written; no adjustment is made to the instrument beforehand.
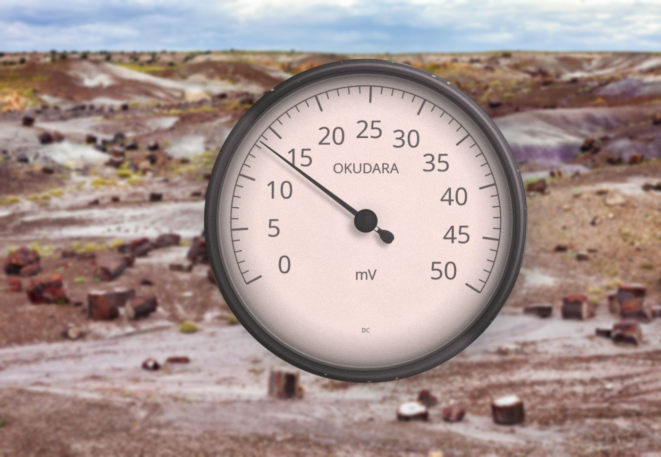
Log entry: 13.5 mV
